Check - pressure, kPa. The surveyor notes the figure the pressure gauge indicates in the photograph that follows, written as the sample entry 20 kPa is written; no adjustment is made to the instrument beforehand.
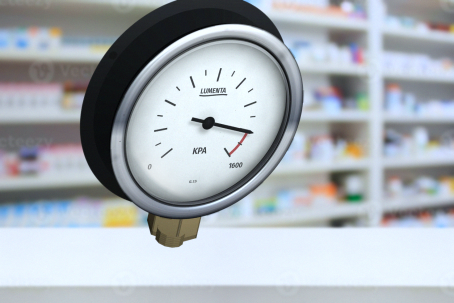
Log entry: 1400 kPa
